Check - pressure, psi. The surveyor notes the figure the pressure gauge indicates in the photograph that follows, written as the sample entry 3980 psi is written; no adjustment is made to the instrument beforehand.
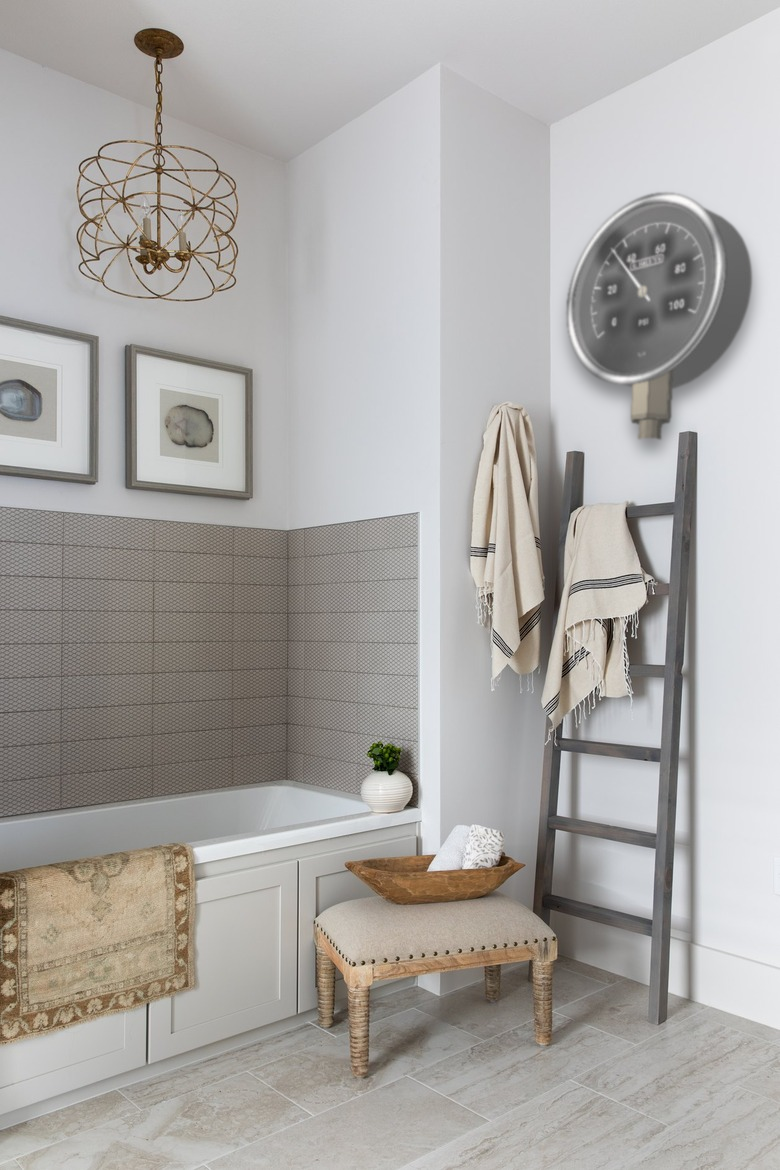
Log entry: 35 psi
